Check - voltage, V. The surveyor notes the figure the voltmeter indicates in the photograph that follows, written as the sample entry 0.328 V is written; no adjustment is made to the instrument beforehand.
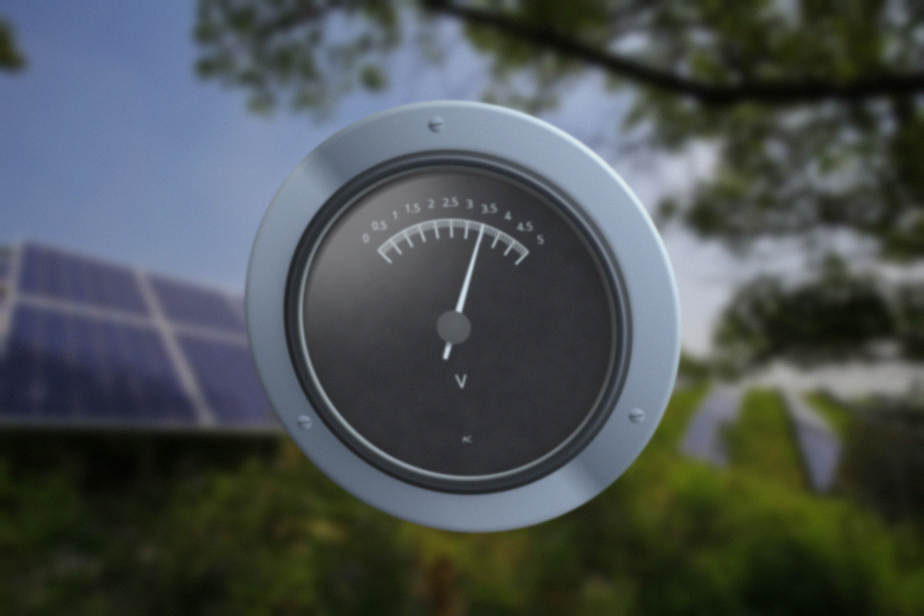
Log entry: 3.5 V
